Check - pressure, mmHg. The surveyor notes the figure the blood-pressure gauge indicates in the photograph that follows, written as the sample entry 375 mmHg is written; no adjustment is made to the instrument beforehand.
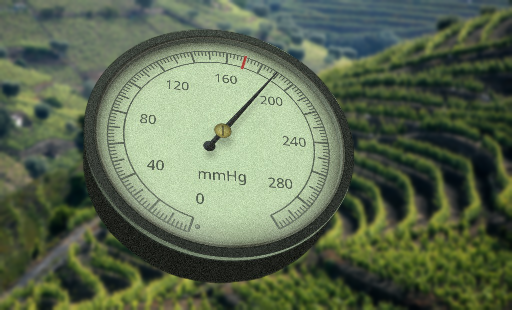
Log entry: 190 mmHg
